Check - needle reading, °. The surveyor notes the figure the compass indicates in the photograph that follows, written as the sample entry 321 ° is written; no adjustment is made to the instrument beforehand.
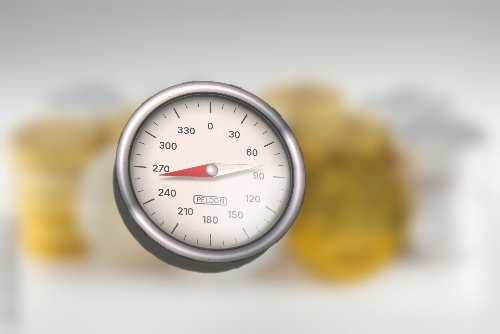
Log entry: 260 °
